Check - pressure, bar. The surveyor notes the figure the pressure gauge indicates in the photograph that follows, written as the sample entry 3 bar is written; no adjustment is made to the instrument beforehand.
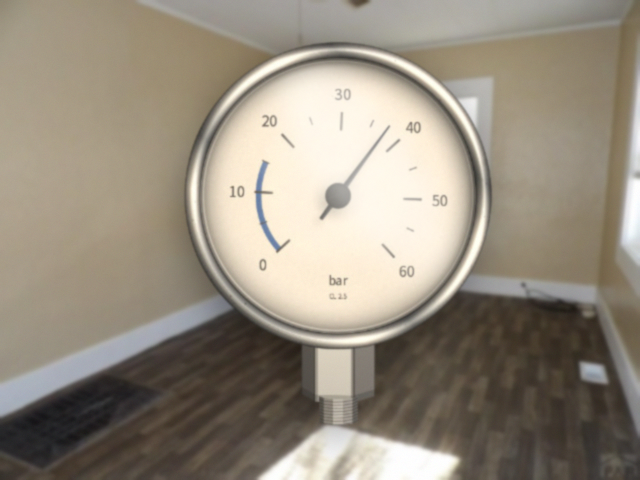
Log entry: 37.5 bar
